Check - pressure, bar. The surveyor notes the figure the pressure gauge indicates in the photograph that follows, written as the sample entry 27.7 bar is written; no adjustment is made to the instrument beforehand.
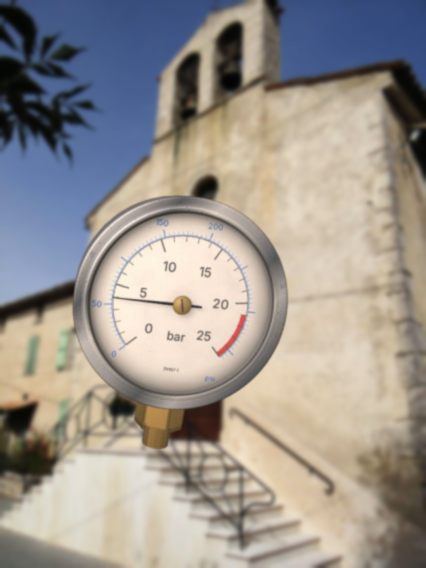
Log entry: 4 bar
